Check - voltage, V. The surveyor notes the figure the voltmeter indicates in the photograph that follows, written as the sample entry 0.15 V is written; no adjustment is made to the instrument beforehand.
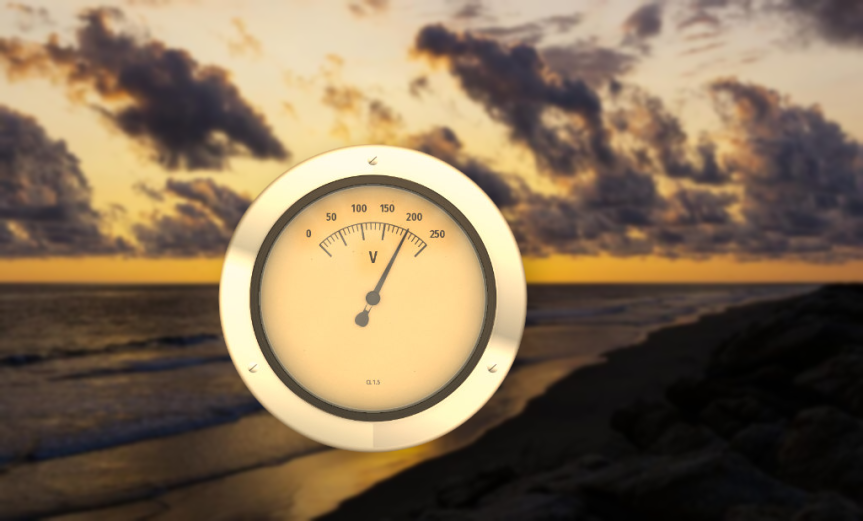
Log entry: 200 V
